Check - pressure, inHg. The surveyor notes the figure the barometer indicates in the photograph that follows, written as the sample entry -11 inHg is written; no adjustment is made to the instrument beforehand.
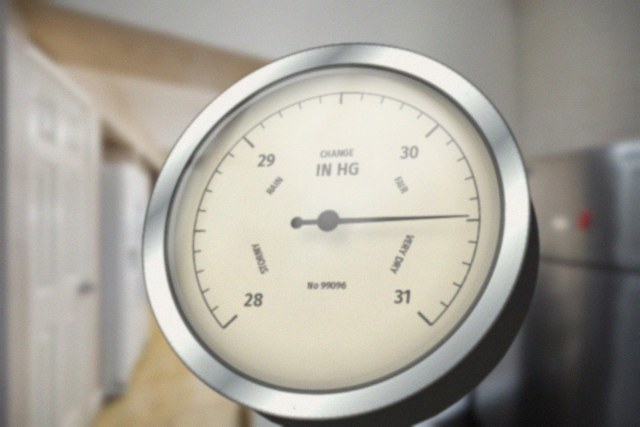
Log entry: 30.5 inHg
